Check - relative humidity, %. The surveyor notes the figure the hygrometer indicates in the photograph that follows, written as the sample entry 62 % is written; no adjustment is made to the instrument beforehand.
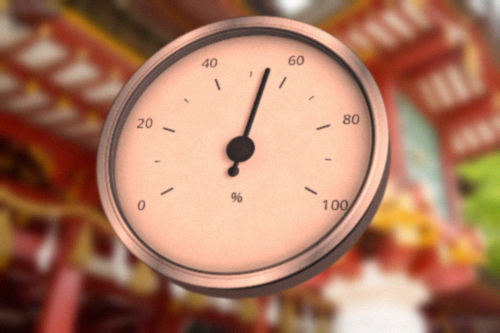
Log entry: 55 %
